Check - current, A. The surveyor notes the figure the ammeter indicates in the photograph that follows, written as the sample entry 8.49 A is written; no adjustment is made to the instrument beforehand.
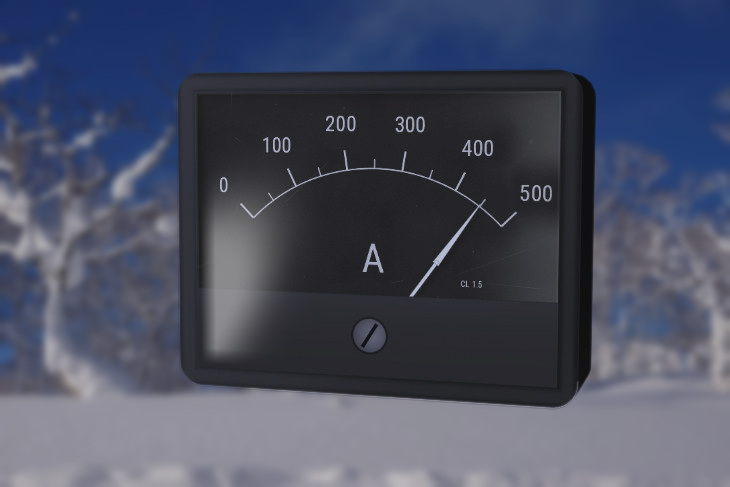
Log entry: 450 A
